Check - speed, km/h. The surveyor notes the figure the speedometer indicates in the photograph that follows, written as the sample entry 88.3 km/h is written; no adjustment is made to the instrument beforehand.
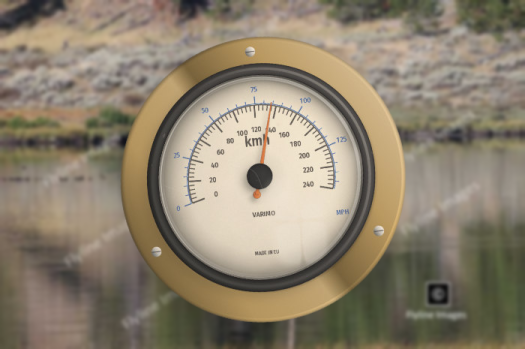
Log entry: 136 km/h
